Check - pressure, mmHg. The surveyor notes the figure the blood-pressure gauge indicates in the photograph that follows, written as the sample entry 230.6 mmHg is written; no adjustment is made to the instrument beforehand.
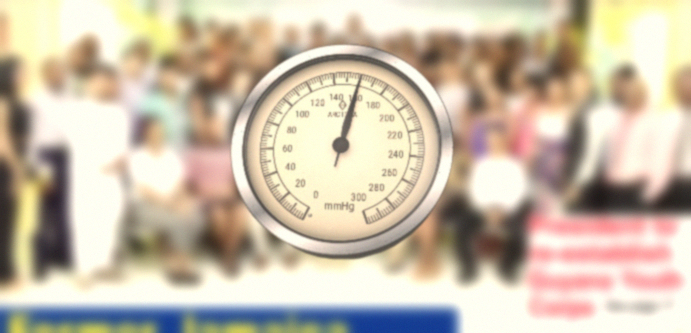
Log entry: 160 mmHg
